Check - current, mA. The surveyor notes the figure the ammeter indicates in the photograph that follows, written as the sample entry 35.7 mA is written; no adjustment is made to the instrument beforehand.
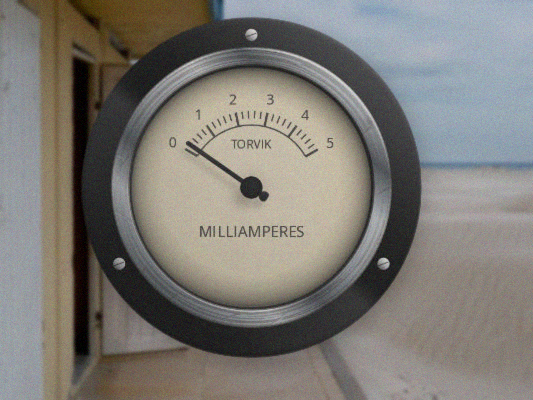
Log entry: 0.2 mA
